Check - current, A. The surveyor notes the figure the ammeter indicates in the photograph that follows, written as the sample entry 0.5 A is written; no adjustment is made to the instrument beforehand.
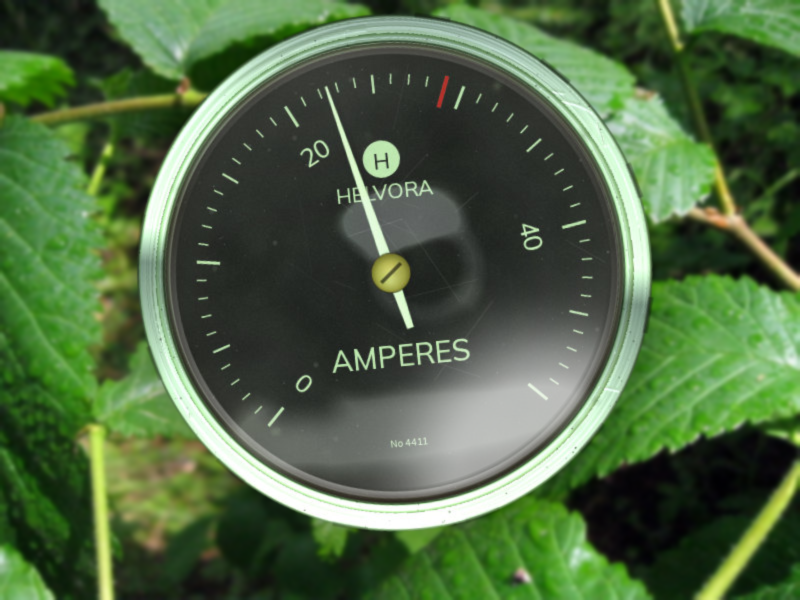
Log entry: 22.5 A
